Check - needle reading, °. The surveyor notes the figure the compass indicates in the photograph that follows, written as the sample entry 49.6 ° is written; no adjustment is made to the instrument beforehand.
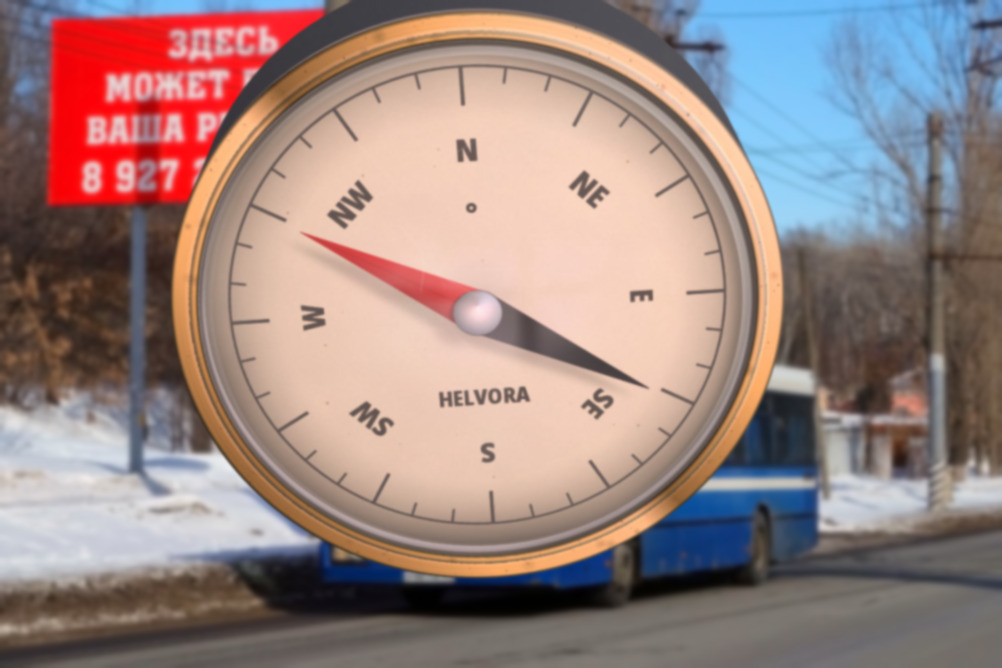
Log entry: 300 °
